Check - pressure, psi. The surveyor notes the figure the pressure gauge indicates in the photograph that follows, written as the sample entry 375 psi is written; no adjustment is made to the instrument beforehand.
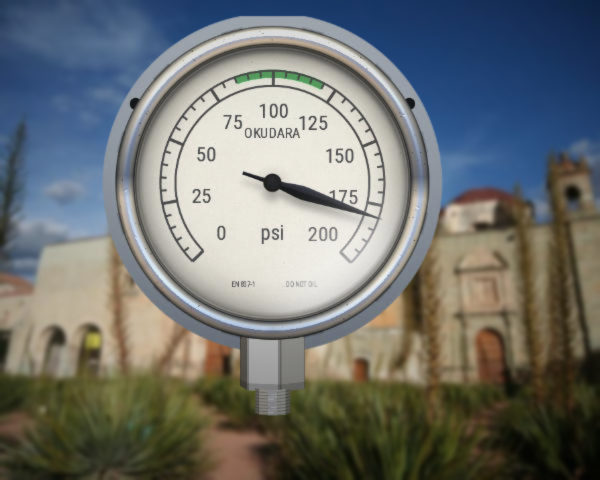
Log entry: 180 psi
